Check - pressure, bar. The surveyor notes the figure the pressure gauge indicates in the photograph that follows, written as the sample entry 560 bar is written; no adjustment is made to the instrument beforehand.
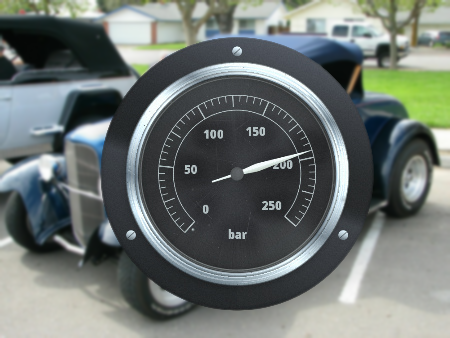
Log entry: 195 bar
